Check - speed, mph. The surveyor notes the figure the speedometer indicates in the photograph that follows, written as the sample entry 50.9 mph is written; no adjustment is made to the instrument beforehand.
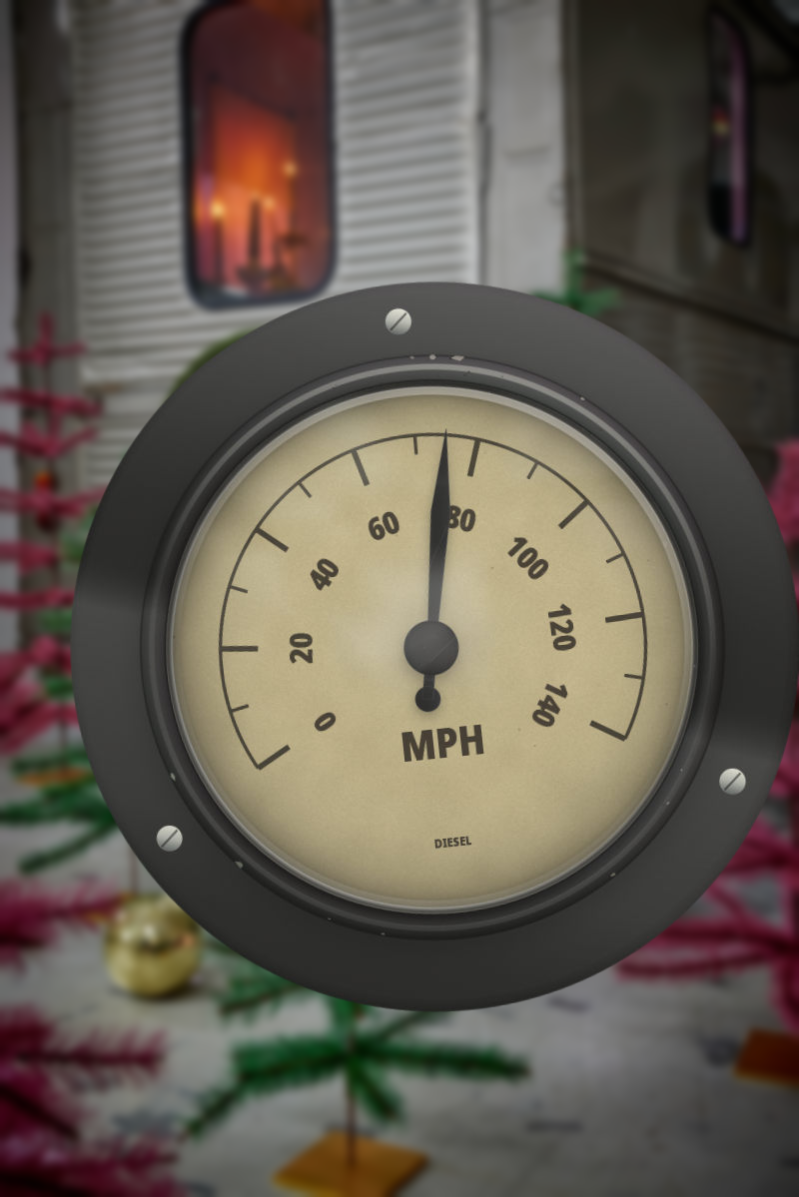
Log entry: 75 mph
